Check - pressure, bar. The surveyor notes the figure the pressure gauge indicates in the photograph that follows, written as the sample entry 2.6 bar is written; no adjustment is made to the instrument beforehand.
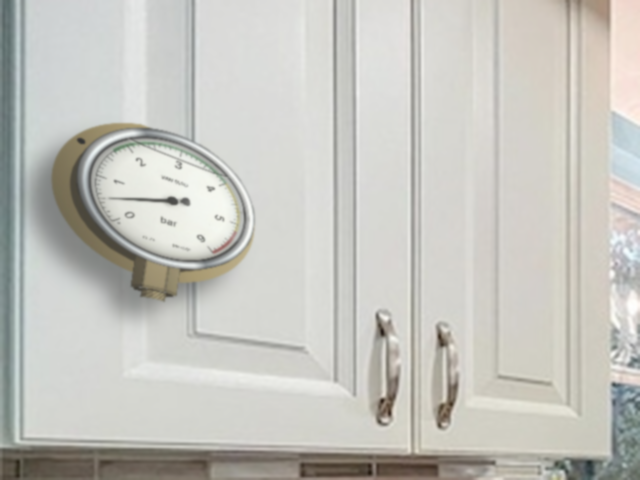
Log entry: 0.5 bar
